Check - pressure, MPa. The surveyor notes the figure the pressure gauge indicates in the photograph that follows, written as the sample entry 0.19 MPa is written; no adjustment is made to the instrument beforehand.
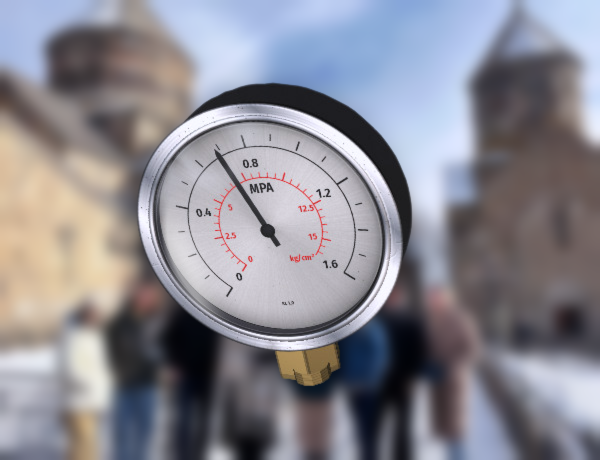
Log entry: 0.7 MPa
